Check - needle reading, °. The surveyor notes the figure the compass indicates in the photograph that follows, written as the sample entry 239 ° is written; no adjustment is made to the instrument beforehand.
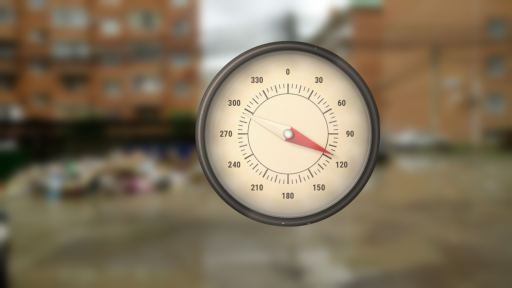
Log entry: 115 °
